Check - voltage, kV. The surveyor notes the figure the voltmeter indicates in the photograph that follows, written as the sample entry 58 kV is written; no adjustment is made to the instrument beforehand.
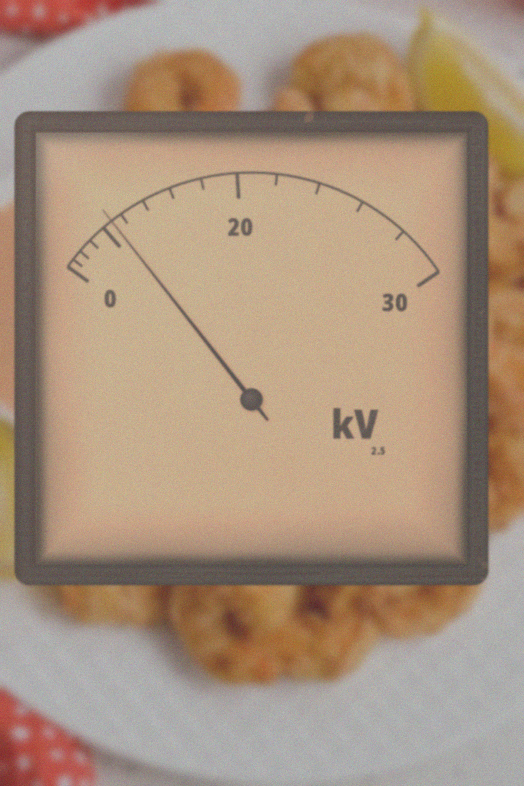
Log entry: 11 kV
